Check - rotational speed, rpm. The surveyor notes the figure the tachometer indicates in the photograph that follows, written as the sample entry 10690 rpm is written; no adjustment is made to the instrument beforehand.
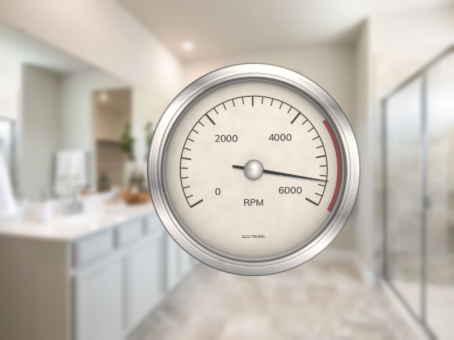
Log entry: 5500 rpm
